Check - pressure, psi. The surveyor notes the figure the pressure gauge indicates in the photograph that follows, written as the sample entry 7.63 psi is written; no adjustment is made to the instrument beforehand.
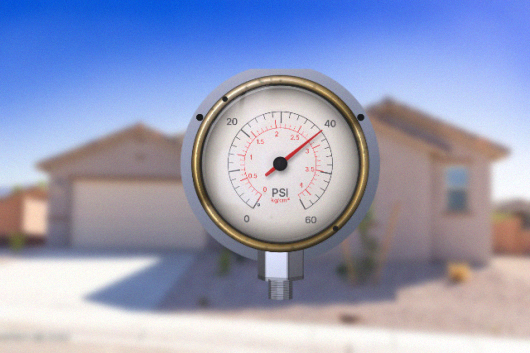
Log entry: 40 psi
